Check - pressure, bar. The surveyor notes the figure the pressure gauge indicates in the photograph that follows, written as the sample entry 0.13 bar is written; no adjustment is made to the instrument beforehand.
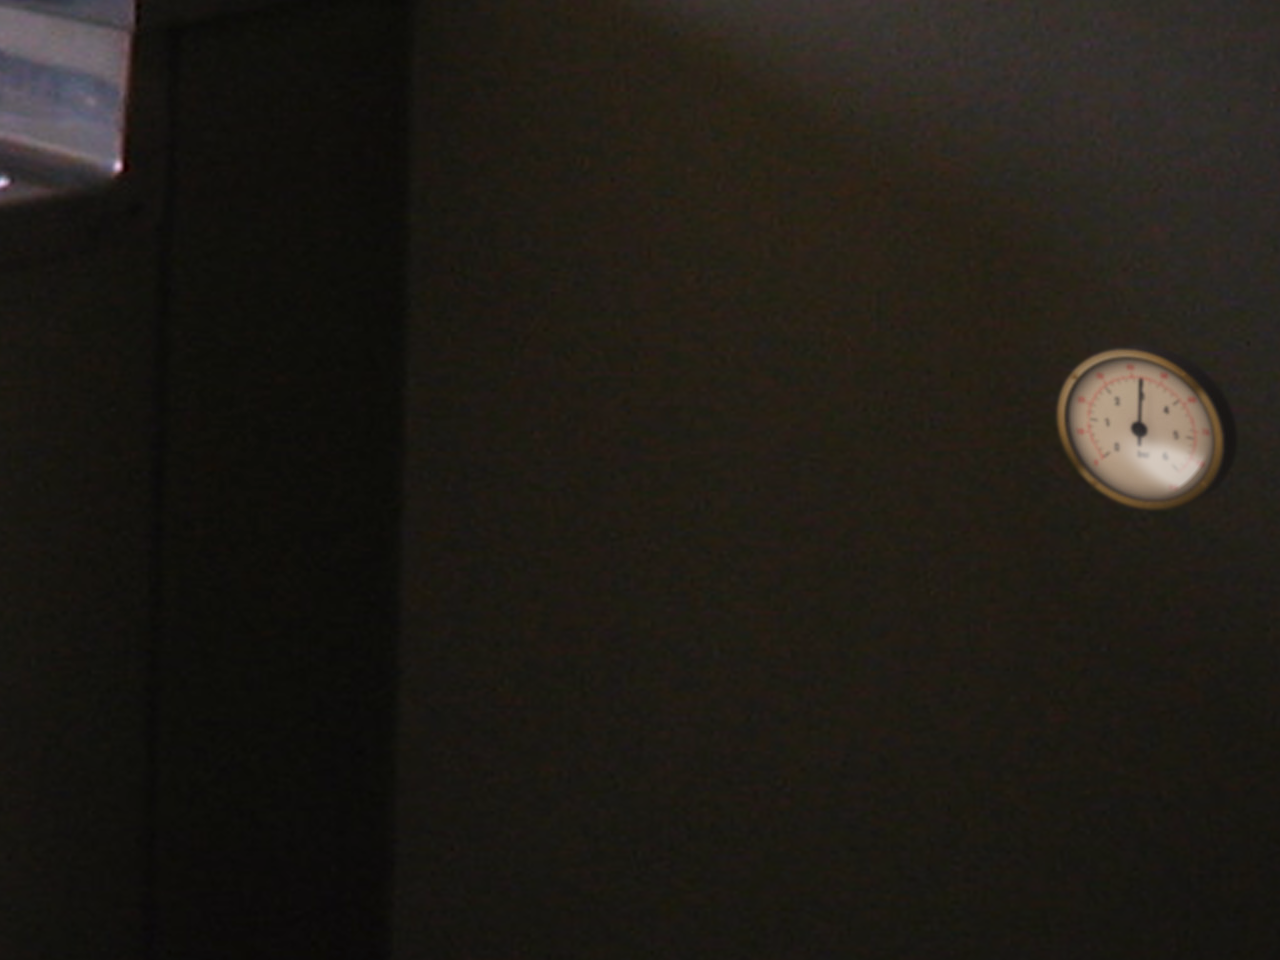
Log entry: 3 bar
